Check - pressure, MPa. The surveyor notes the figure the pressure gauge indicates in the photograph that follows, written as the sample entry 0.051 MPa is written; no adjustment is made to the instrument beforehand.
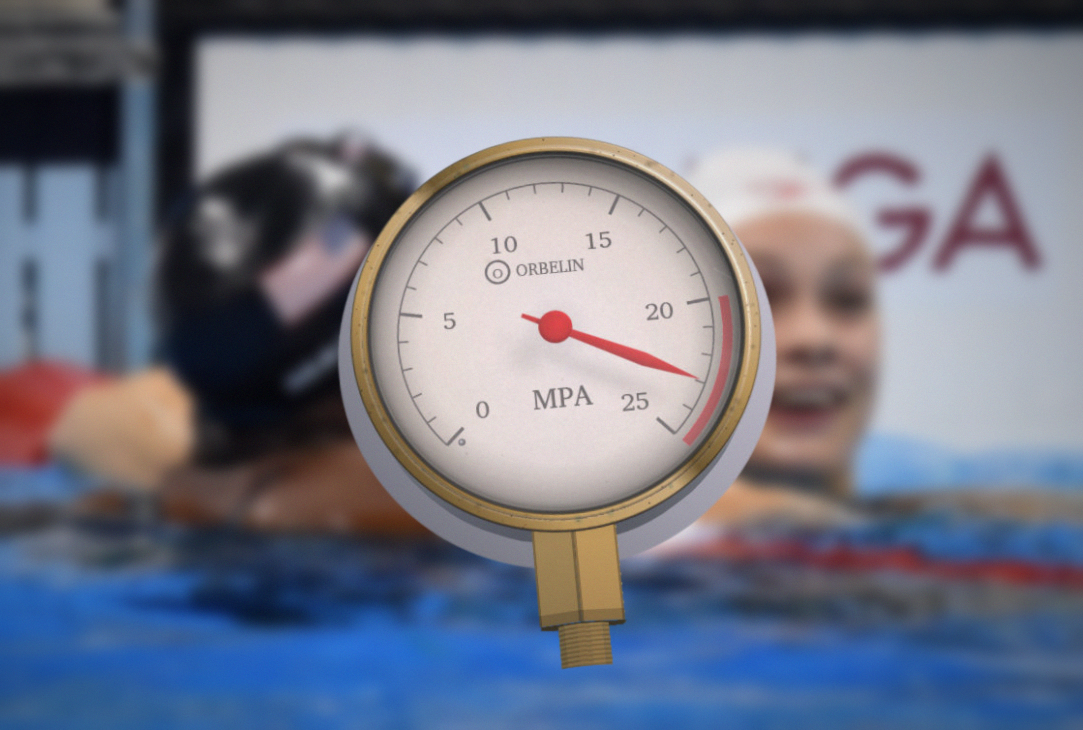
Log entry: 23 MPa
